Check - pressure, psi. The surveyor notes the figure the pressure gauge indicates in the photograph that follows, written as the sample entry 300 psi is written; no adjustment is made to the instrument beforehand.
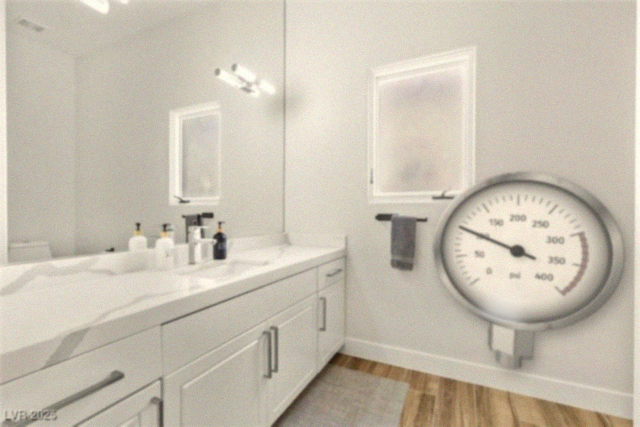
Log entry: 100 psi
